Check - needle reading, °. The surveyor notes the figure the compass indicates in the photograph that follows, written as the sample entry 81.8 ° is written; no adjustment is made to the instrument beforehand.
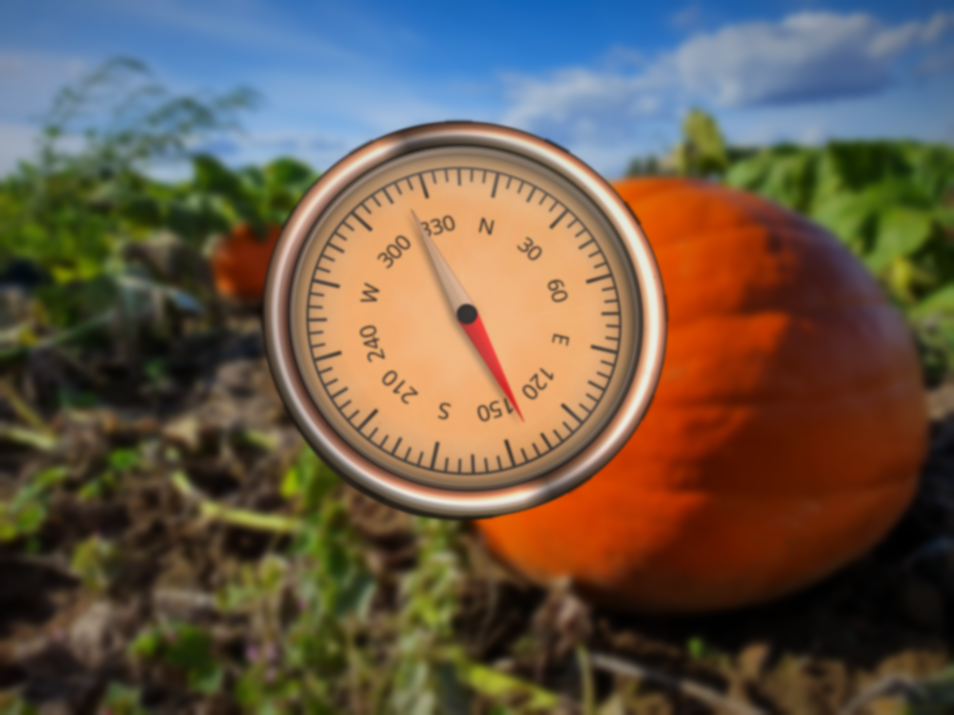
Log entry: 140 °
